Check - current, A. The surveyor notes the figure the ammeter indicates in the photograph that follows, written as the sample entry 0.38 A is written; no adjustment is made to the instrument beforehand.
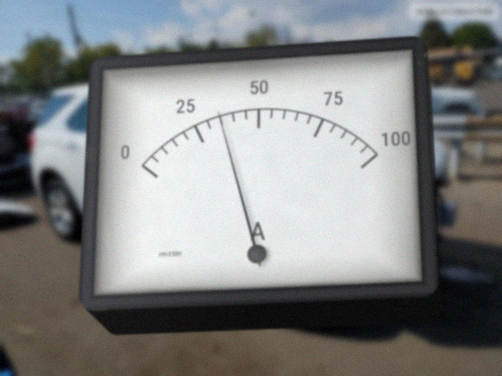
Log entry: 35 A
